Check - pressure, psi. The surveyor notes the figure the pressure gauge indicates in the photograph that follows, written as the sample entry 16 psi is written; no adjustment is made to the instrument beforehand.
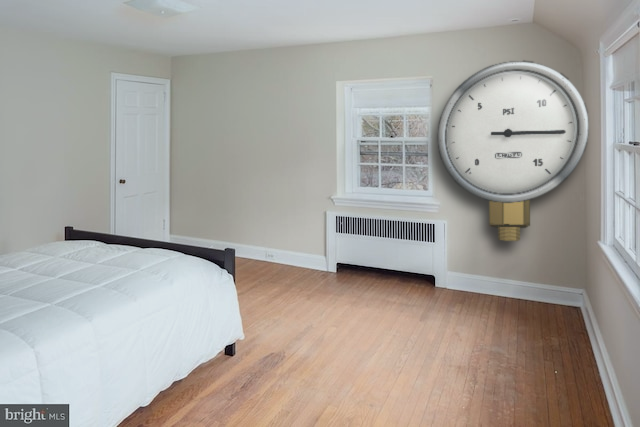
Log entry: 12.5 psi
